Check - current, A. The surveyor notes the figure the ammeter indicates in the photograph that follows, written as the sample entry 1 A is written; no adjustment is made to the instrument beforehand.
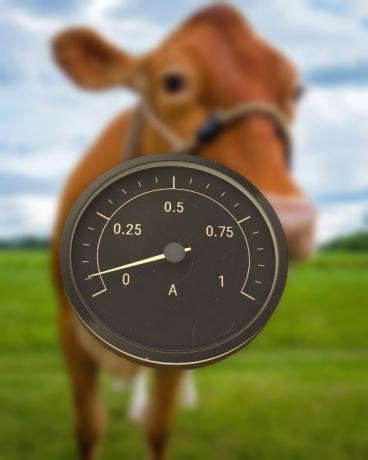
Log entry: 0.05 A
